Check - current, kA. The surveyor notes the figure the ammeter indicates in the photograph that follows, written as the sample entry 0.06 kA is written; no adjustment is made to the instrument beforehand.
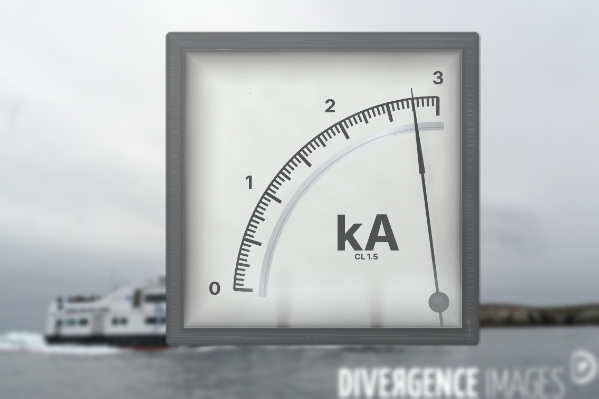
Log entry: 2.75 kA
